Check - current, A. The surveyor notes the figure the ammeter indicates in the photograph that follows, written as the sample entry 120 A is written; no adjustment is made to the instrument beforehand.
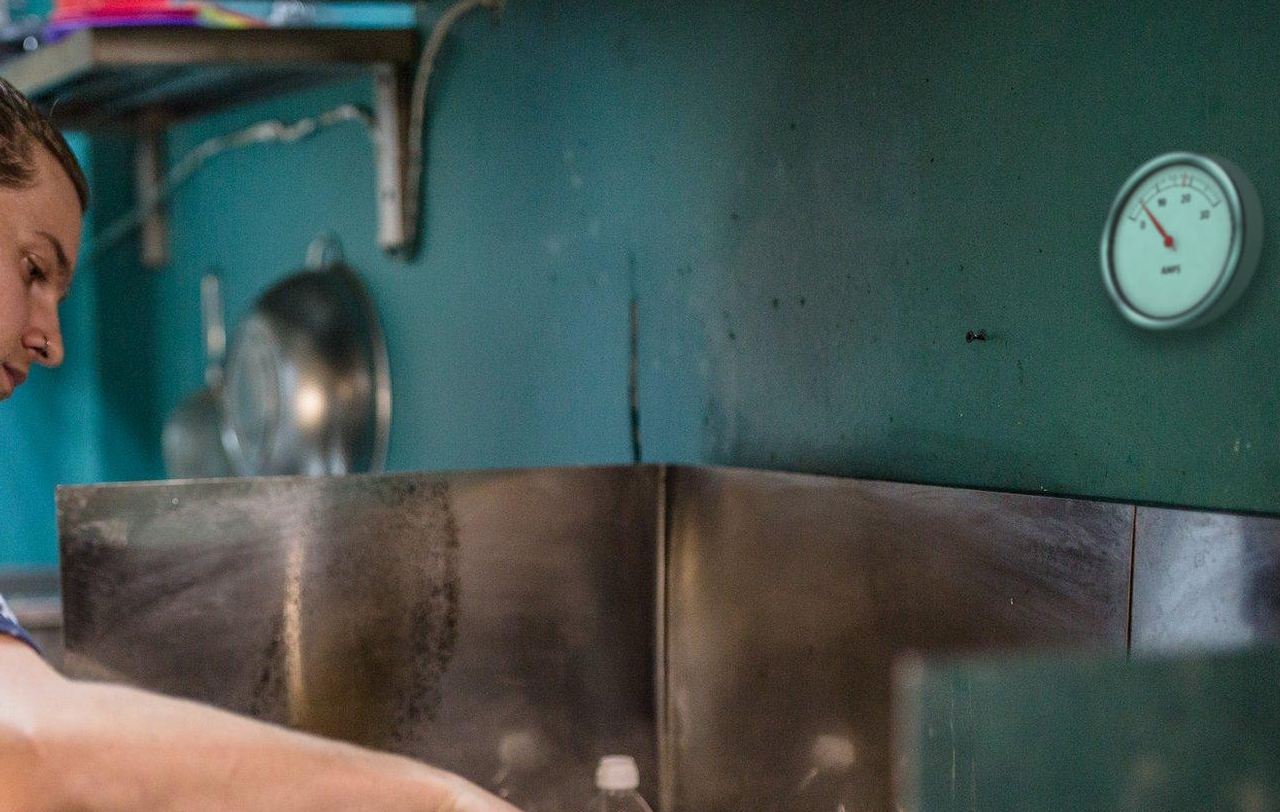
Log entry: 5 A
